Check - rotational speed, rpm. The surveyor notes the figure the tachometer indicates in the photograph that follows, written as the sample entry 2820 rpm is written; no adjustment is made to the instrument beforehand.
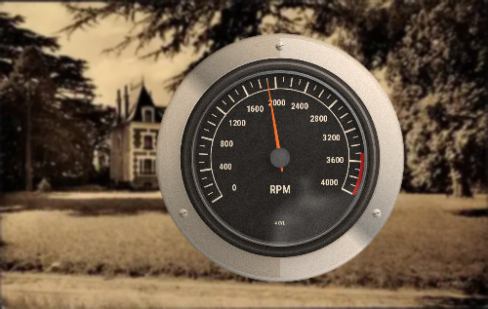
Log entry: 1900 rpm
